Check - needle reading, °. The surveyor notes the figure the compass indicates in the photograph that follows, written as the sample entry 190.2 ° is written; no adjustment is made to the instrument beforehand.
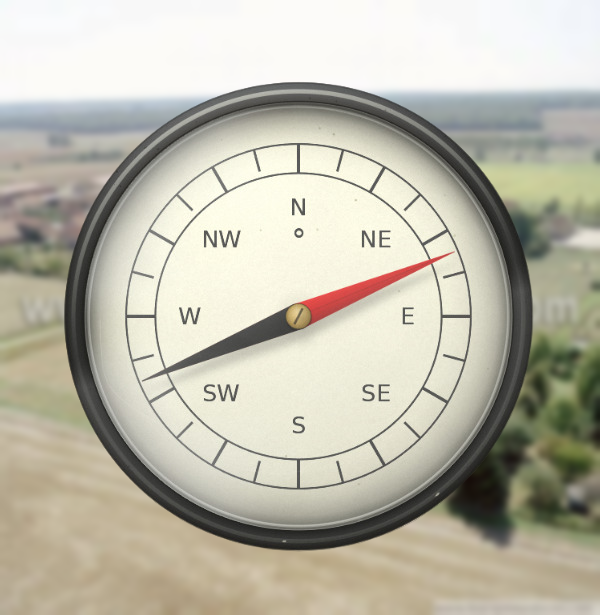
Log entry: 67.5 °
